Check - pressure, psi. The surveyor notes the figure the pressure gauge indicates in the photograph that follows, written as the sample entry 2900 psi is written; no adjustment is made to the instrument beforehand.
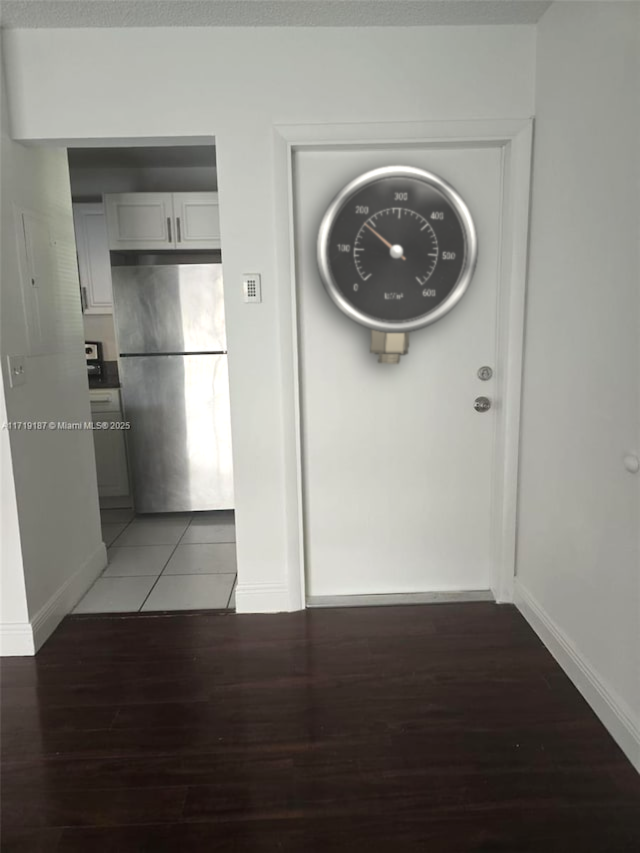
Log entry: 180 psi
